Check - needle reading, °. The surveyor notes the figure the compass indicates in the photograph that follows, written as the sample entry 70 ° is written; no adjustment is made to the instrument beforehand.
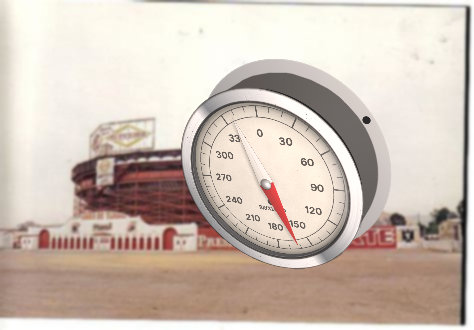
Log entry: 160 °
